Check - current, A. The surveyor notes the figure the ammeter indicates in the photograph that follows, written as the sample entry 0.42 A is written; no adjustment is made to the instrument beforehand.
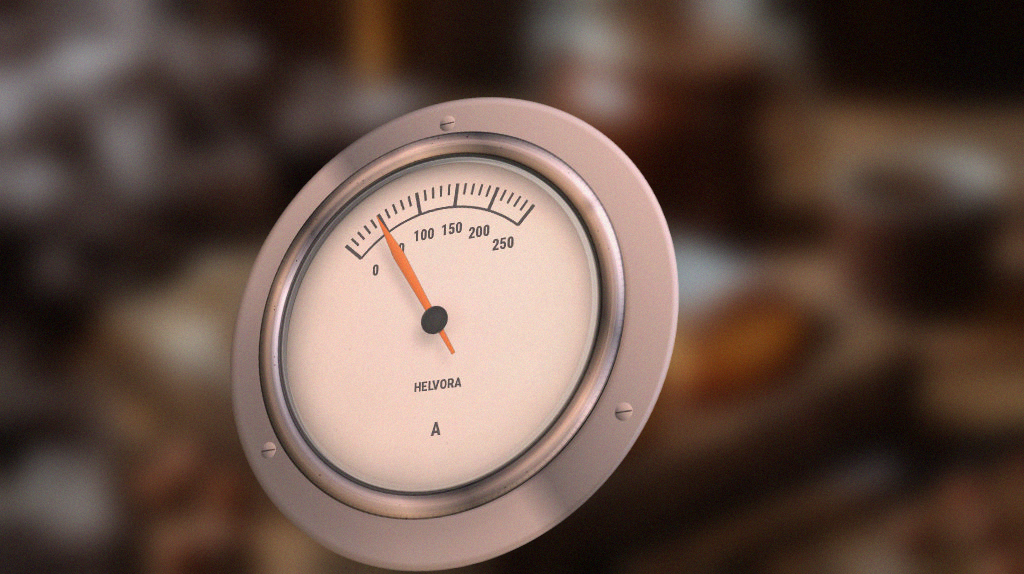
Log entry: 50 A
